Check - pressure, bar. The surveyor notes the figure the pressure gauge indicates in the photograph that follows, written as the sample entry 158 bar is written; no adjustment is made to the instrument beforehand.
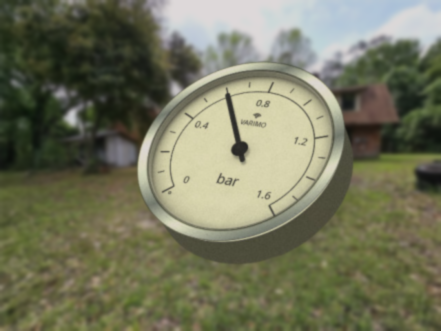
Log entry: 0.6 bar
